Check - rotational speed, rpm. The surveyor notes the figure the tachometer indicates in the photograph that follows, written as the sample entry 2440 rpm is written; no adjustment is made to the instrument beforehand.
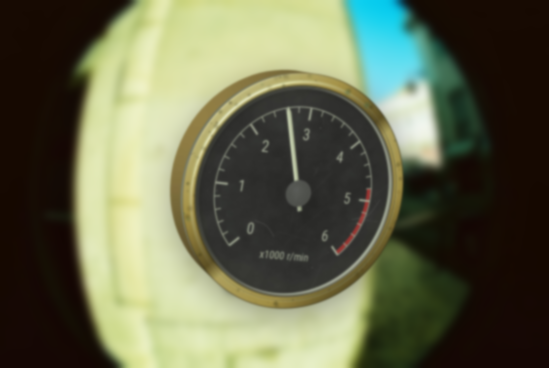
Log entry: 2600 rpm
